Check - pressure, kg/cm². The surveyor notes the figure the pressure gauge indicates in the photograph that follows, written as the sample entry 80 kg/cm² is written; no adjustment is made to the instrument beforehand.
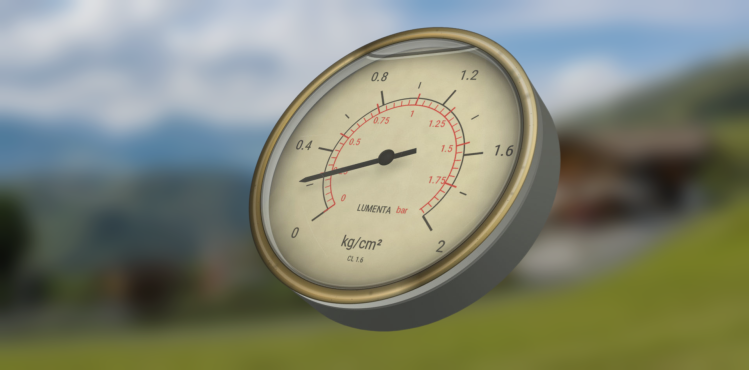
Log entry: 0.2 kg/cm²
